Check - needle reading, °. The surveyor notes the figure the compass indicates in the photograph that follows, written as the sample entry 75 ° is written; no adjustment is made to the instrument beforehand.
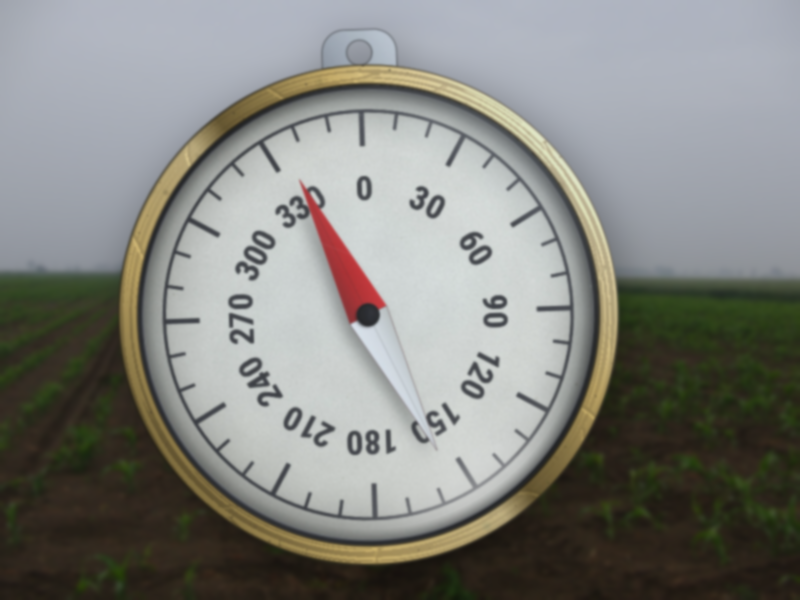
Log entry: 335 °
